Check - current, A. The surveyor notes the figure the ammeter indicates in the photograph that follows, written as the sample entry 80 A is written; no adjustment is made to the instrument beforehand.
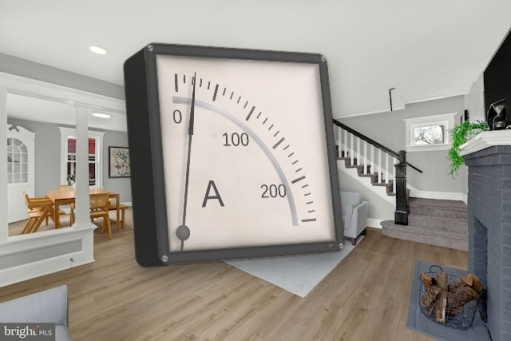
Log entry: 20 A
